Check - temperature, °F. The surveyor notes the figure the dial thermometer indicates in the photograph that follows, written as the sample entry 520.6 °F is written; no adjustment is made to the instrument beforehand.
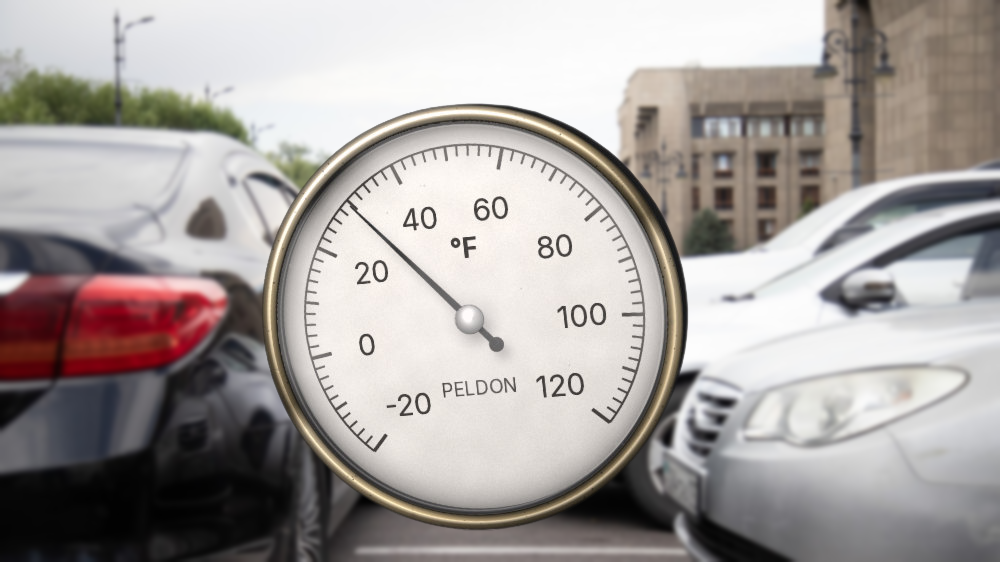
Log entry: 30 °F
